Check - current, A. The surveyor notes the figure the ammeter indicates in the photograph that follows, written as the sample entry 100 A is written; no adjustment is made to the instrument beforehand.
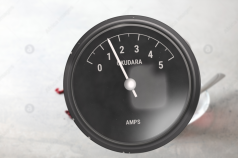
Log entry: 1.5 A
